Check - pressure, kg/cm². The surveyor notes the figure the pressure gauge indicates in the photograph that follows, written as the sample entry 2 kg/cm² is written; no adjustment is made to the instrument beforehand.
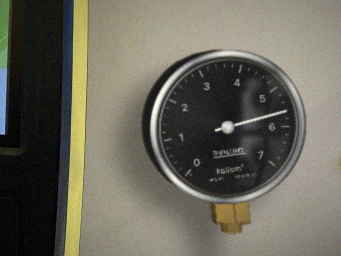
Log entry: 5.6 kg/cm²
